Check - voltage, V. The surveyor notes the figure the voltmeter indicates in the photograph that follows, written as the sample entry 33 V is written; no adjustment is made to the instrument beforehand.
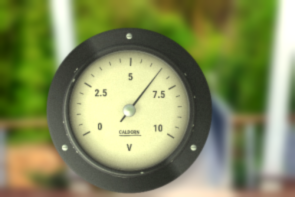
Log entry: 6.5 V
